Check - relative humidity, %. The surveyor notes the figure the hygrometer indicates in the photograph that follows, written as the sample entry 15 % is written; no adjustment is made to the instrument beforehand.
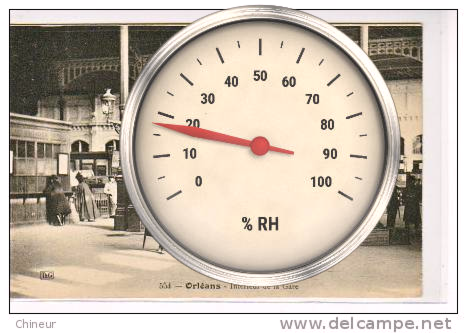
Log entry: 17.5 %
